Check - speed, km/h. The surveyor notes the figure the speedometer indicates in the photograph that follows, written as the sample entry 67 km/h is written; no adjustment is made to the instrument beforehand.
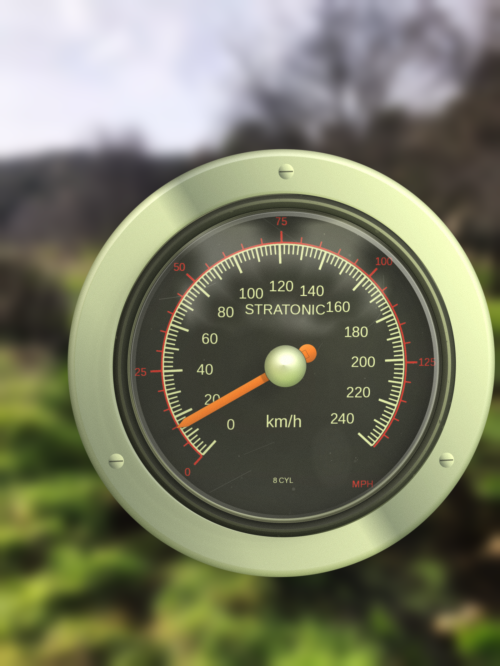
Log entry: 16 km/h
